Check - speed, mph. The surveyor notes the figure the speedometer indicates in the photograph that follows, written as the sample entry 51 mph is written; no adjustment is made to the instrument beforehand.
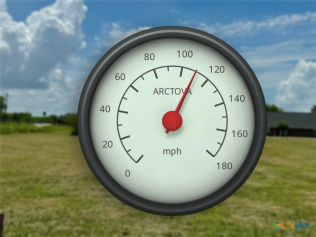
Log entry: 110 mph
